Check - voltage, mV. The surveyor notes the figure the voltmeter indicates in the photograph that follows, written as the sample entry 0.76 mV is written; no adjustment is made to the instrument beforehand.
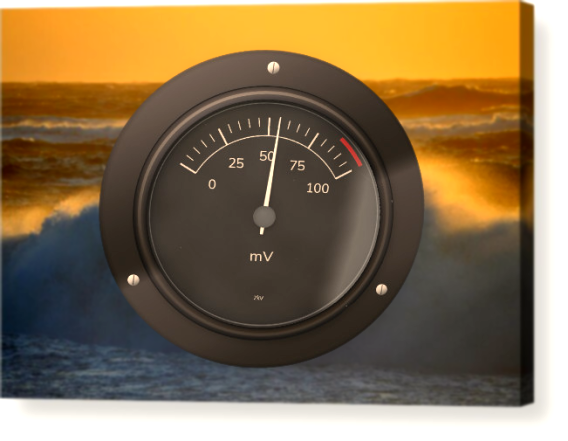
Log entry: 55 mV
